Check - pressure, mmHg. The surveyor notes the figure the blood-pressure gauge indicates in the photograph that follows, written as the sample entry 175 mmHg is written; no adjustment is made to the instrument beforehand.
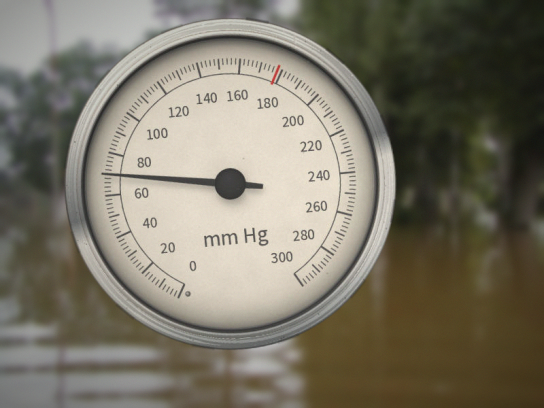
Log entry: 70 mmHg
